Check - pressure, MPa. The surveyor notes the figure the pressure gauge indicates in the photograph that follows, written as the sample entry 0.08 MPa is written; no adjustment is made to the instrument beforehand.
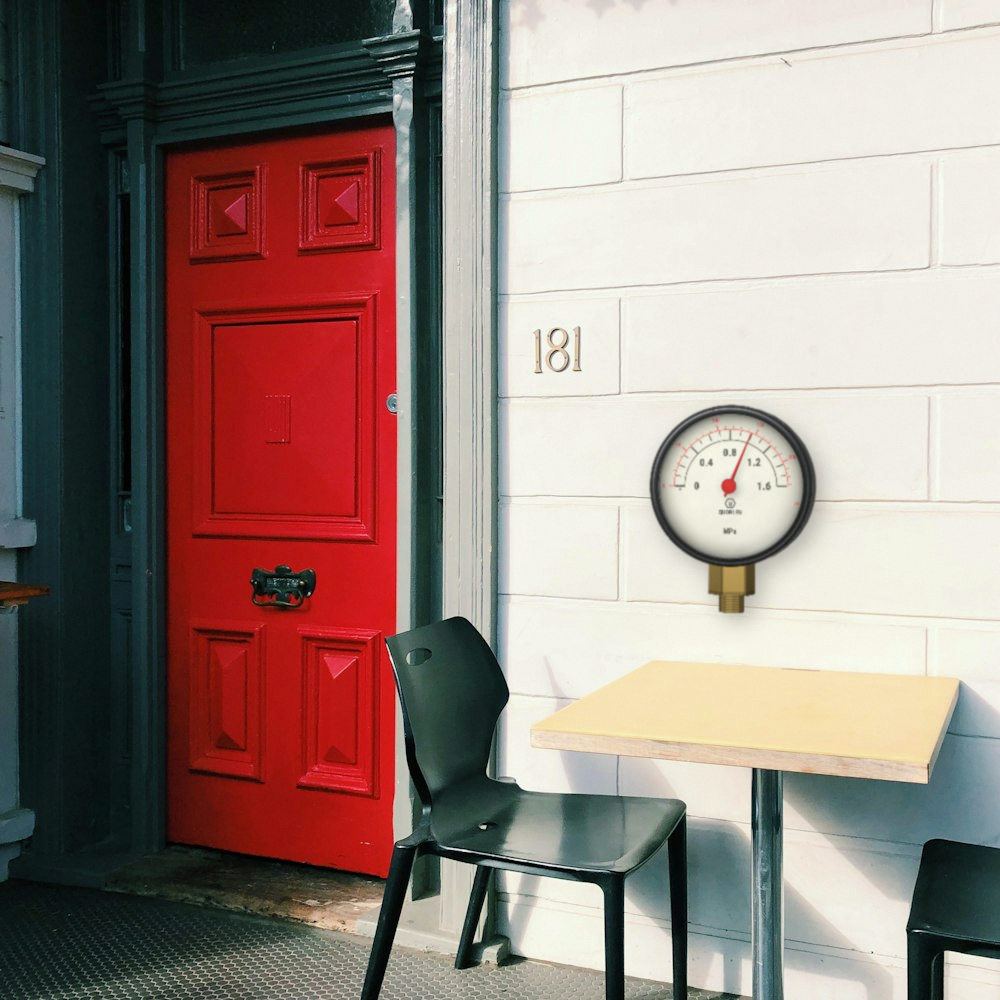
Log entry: 1 MPa
